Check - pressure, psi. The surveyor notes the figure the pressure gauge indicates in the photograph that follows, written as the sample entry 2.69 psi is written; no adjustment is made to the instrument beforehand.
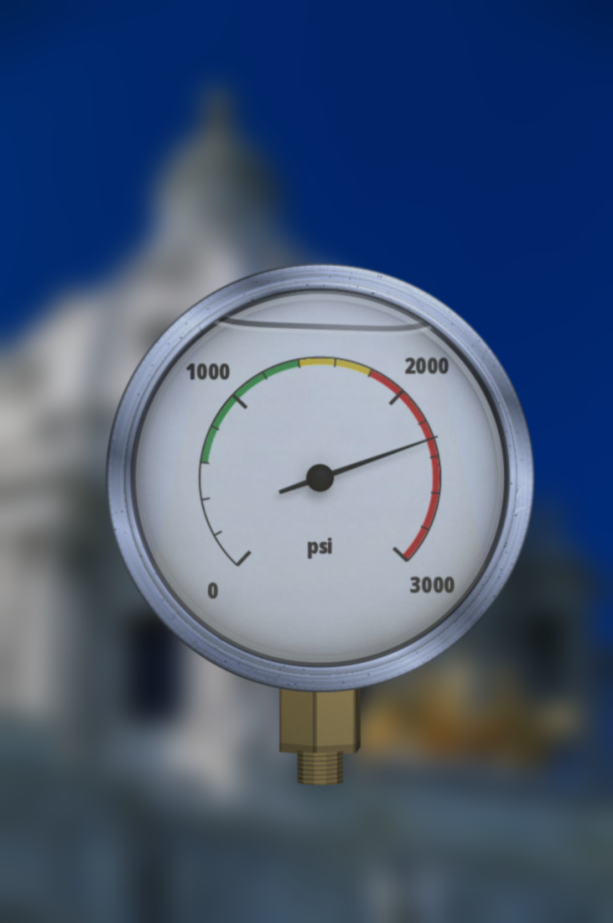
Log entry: 2300 psi
